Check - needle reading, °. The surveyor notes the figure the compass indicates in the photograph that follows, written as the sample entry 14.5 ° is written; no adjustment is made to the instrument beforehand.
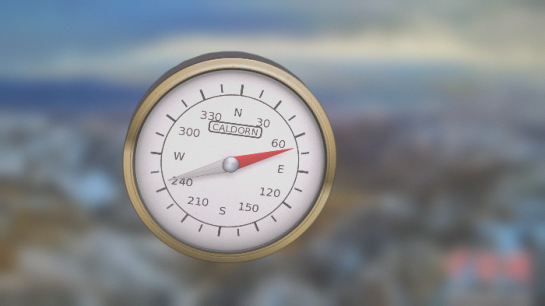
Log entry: 67.5 °
